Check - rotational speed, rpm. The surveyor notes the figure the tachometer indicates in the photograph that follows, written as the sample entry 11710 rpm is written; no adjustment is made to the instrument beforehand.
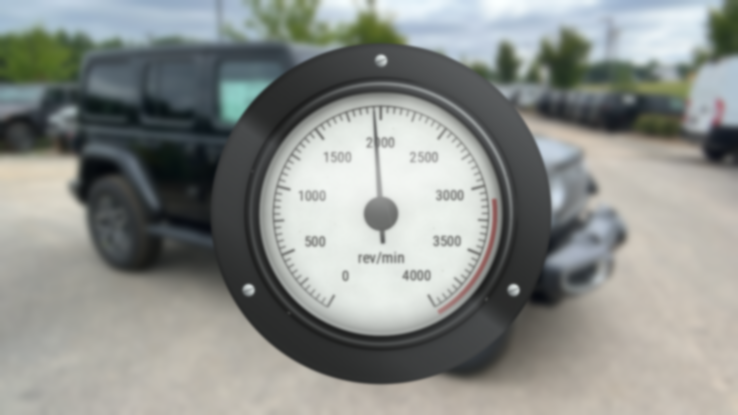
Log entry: 1950 rpm
